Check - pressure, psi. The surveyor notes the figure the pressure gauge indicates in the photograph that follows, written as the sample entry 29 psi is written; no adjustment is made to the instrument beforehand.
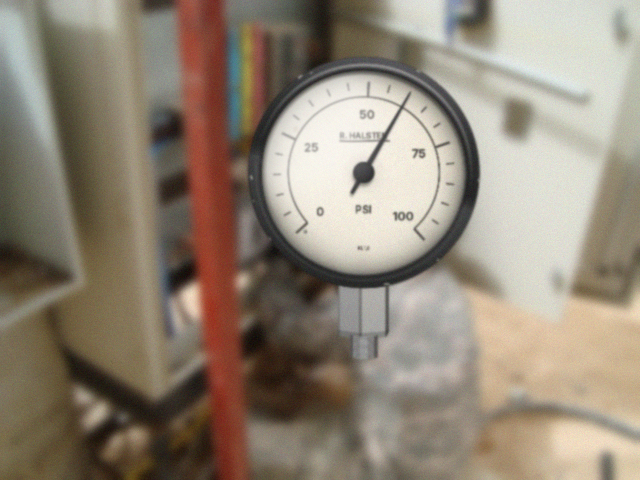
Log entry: 60 psi
